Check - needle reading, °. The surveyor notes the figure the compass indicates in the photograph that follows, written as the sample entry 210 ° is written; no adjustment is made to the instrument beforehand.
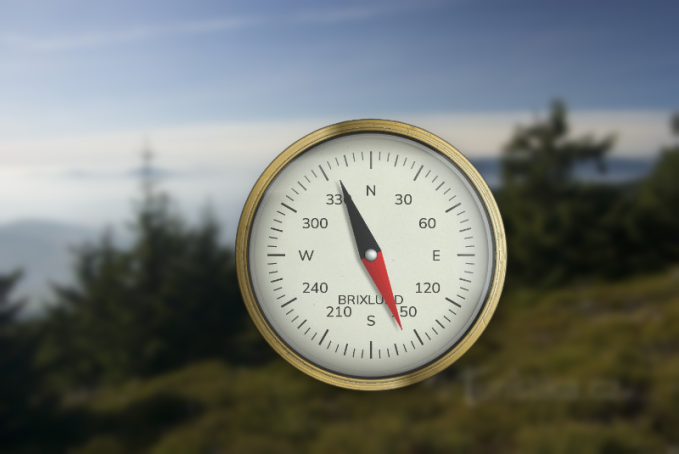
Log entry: 157.5 °
